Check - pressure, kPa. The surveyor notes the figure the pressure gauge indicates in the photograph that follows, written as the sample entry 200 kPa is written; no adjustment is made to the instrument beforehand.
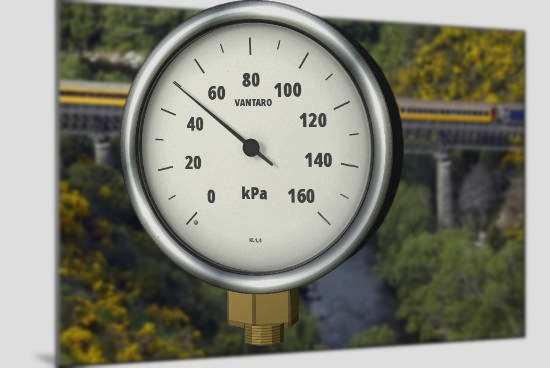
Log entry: 50 kPa
